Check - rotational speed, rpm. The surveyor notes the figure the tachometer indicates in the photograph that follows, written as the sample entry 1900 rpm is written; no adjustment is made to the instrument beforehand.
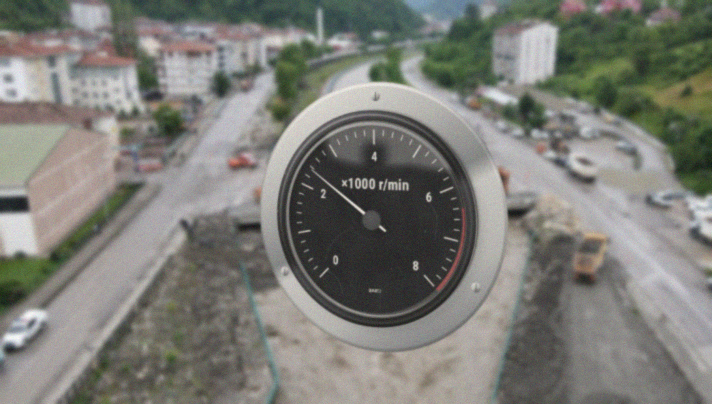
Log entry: 2400 rpm
